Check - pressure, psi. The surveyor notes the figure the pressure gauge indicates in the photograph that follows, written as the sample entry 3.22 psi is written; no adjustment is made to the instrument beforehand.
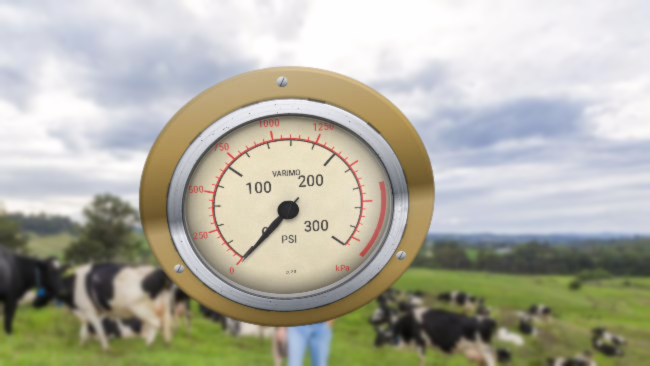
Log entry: 0 psi
